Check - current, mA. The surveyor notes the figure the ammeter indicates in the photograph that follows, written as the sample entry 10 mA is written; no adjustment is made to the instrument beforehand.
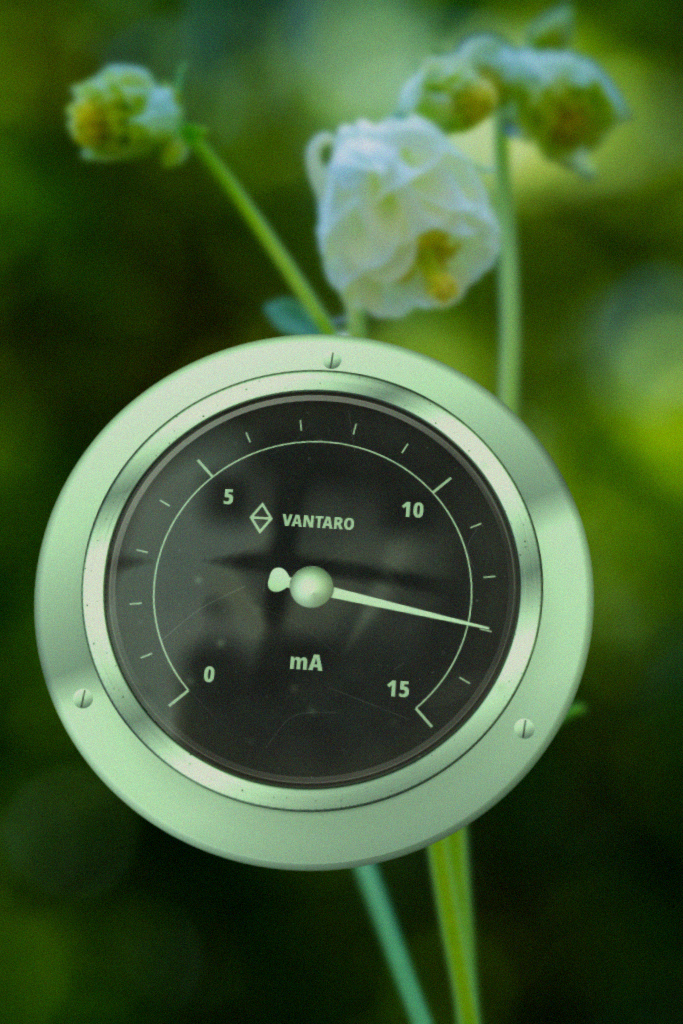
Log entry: 13 mA
